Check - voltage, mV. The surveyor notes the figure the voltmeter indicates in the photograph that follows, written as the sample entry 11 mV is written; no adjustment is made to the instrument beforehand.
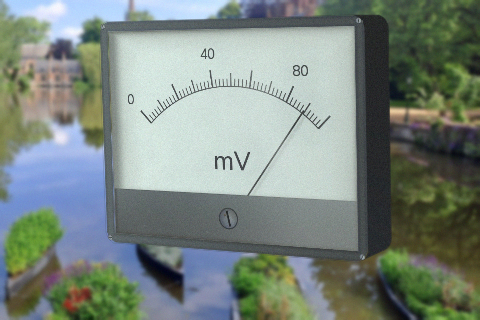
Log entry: 90 mV
